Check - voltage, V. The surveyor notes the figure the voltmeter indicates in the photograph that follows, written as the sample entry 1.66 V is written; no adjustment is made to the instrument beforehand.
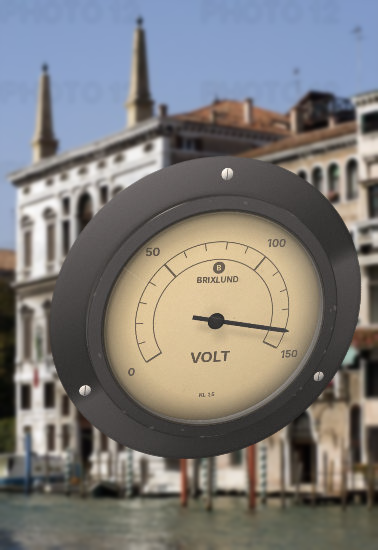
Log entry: 140 V
